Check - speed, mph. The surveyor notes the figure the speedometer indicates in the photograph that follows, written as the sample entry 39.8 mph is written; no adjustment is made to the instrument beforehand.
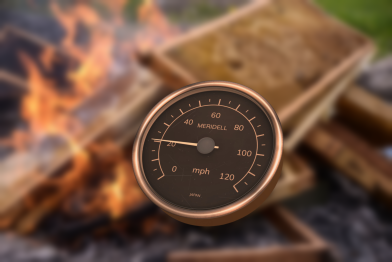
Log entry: 20 mph
